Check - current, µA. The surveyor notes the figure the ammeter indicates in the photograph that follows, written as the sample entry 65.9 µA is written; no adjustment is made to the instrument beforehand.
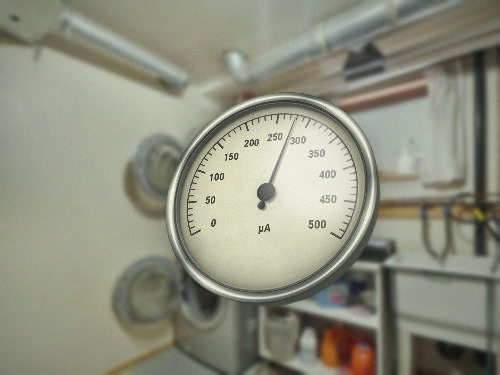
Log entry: 280 µA
